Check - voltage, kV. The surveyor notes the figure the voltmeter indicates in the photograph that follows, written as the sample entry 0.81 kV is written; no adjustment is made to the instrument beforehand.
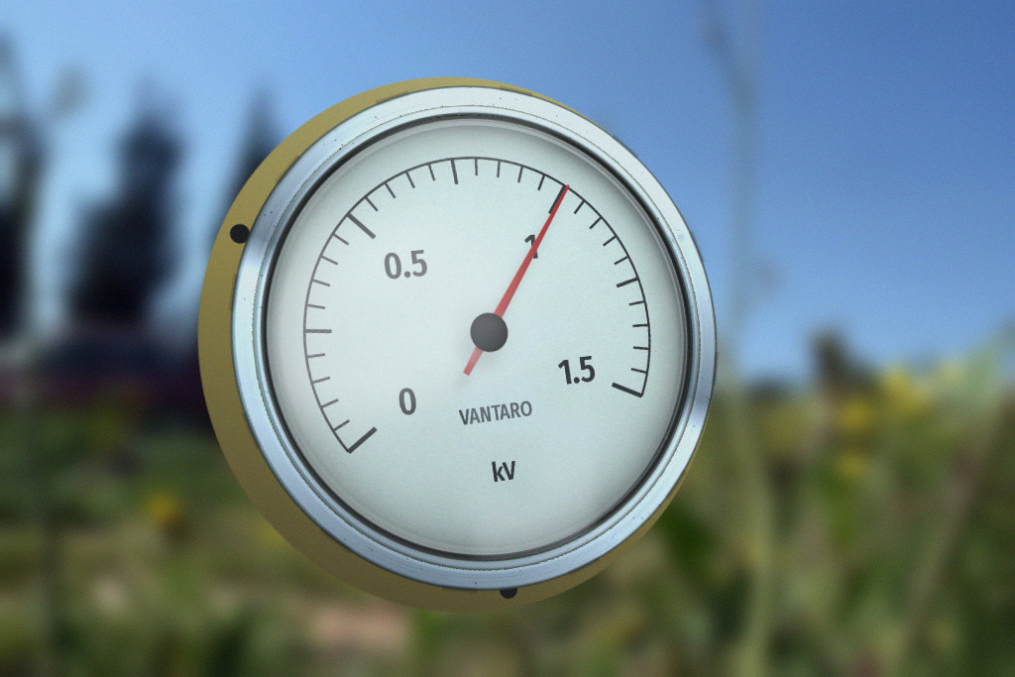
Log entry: 1 kV
